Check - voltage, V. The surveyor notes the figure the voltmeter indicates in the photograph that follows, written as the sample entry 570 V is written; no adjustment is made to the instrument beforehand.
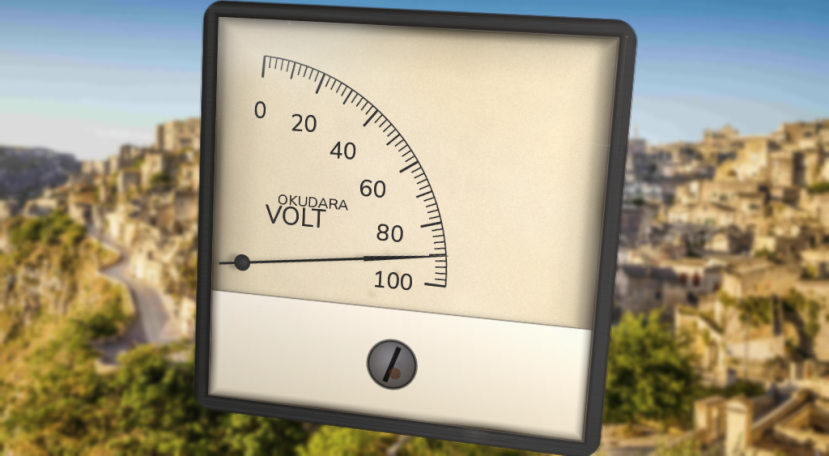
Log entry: 90 V
